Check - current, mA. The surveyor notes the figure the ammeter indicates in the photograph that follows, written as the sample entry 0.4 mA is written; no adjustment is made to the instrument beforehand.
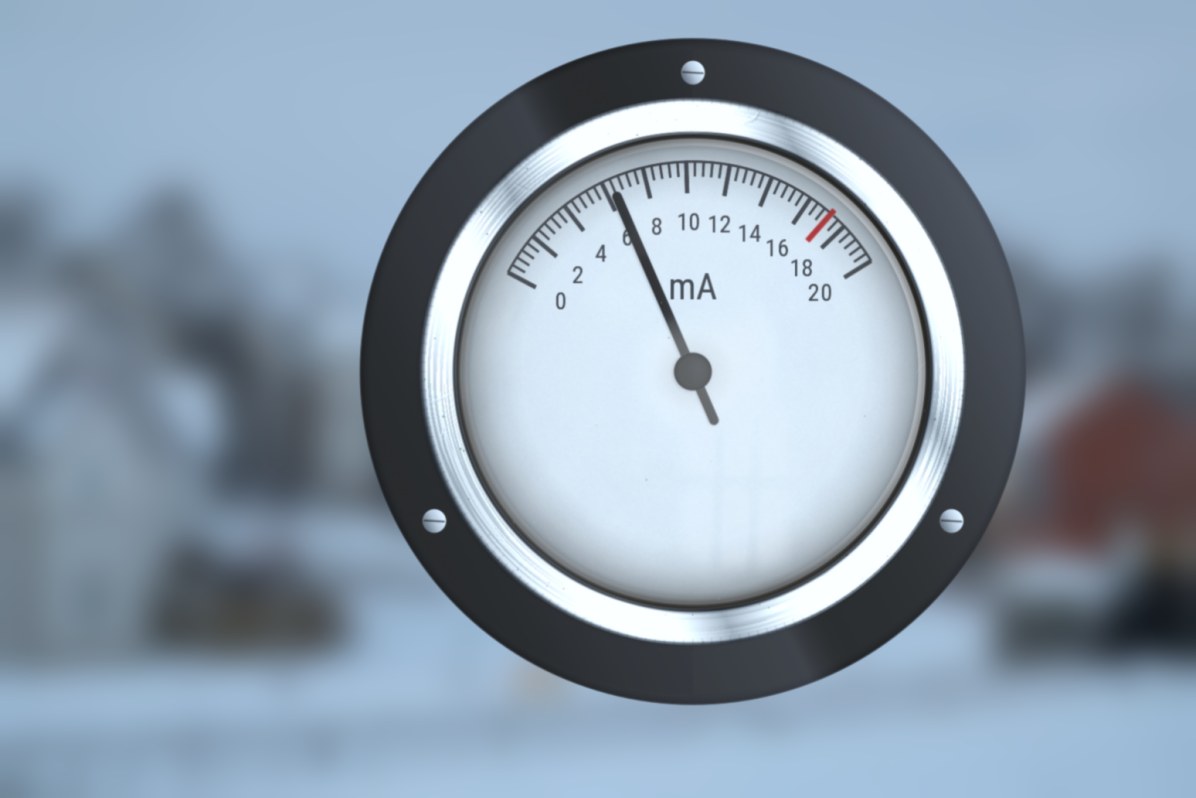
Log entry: 6.4 mA
